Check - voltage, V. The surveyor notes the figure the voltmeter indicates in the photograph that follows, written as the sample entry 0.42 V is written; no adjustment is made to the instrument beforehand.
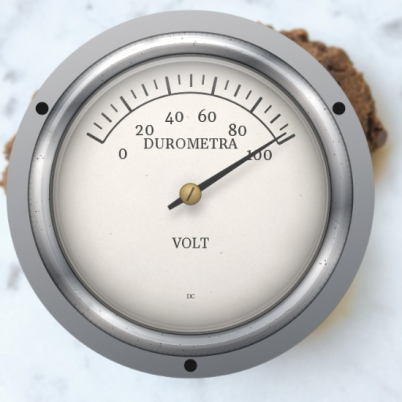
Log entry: 97.5 V
